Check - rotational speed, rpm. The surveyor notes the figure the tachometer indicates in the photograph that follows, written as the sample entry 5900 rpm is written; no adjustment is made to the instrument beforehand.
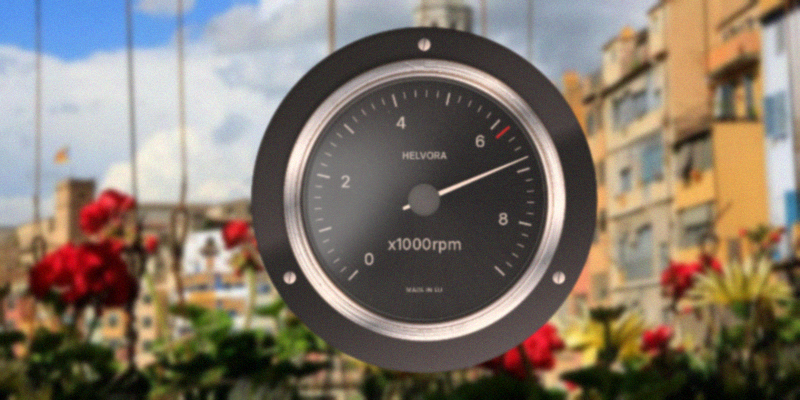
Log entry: 6800 rpm
